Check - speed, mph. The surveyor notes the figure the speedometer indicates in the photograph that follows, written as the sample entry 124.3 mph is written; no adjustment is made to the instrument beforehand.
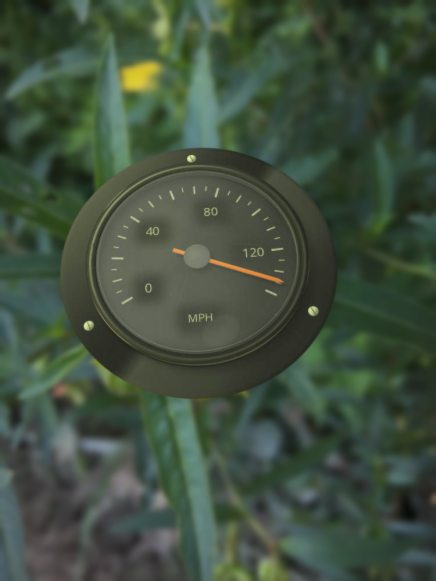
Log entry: 135 mph
